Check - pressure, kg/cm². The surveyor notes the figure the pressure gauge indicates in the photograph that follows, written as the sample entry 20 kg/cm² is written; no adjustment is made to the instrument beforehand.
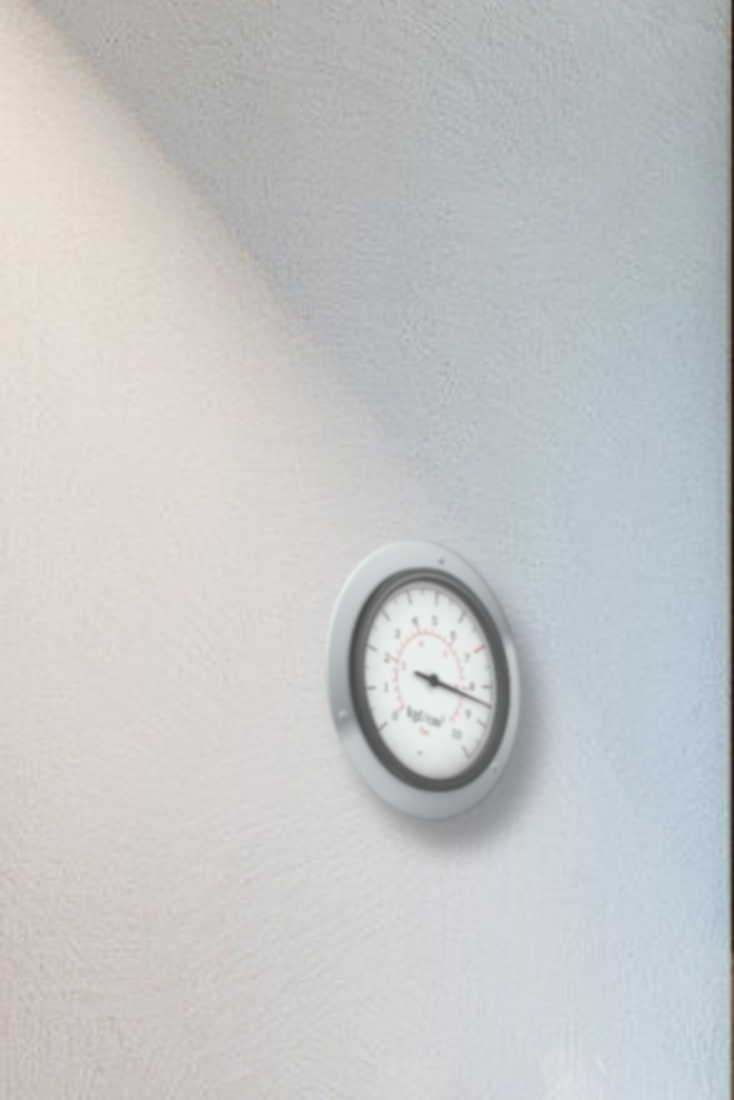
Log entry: 8.5 kg/cm²
